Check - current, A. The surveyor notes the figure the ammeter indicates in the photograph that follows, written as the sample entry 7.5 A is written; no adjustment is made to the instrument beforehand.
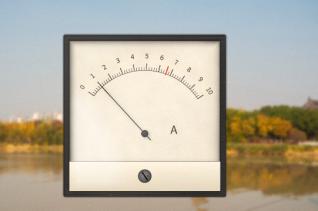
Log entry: 1 A
